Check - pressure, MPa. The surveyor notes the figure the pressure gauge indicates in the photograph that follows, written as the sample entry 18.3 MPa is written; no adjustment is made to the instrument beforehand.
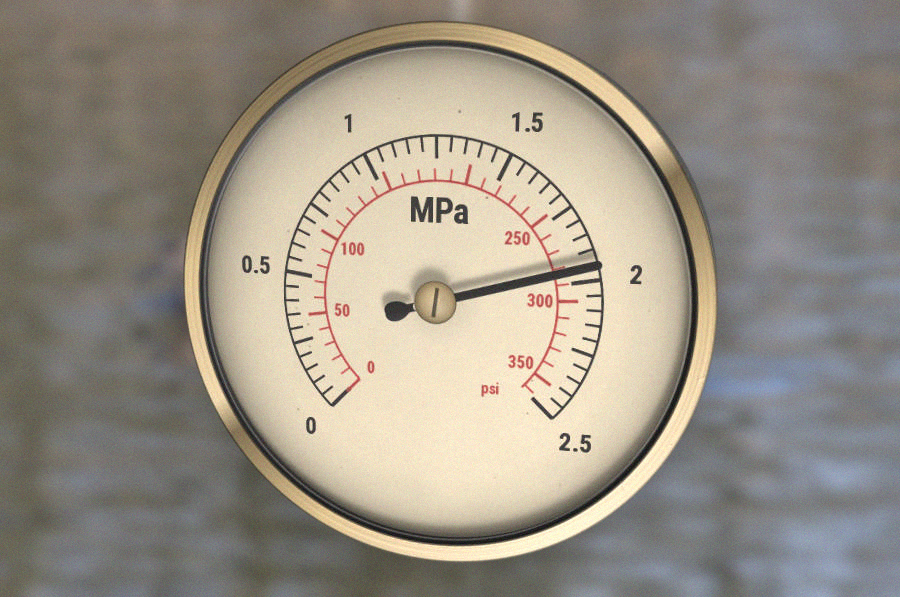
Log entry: 1.95 MPa
